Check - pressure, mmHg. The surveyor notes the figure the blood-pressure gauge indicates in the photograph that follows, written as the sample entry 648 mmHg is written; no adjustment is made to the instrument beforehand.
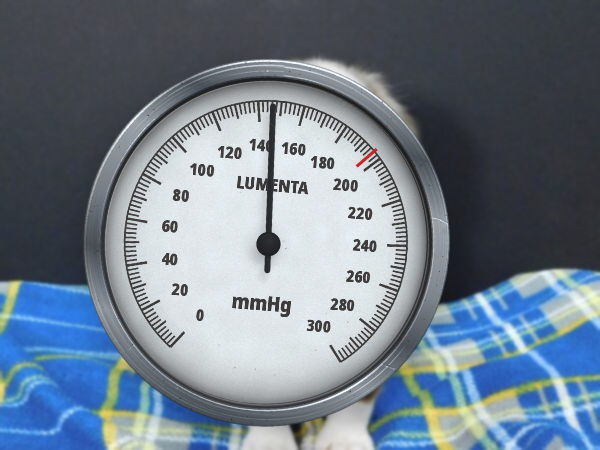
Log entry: 146 mmHg
